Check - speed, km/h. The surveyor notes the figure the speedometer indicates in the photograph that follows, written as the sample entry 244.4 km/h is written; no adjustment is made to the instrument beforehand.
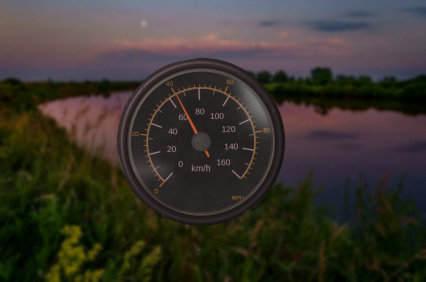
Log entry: 65 km/h
